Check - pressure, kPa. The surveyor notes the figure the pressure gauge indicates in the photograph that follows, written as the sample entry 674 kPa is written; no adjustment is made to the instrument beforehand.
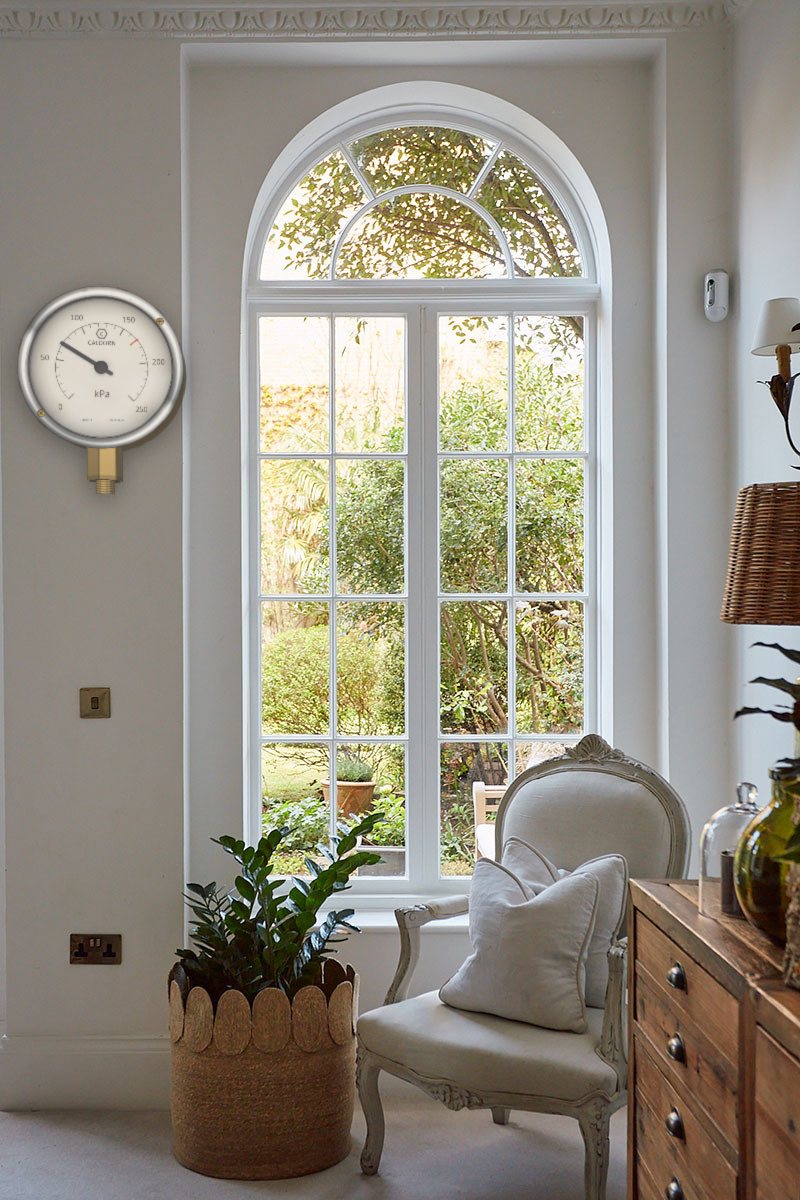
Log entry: 70 kPa
